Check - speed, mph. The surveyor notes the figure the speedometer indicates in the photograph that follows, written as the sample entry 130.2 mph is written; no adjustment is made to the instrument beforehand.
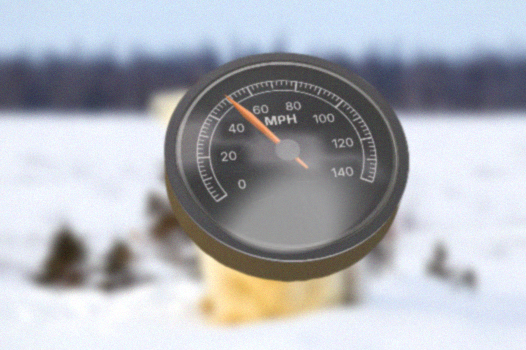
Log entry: 50 mph
